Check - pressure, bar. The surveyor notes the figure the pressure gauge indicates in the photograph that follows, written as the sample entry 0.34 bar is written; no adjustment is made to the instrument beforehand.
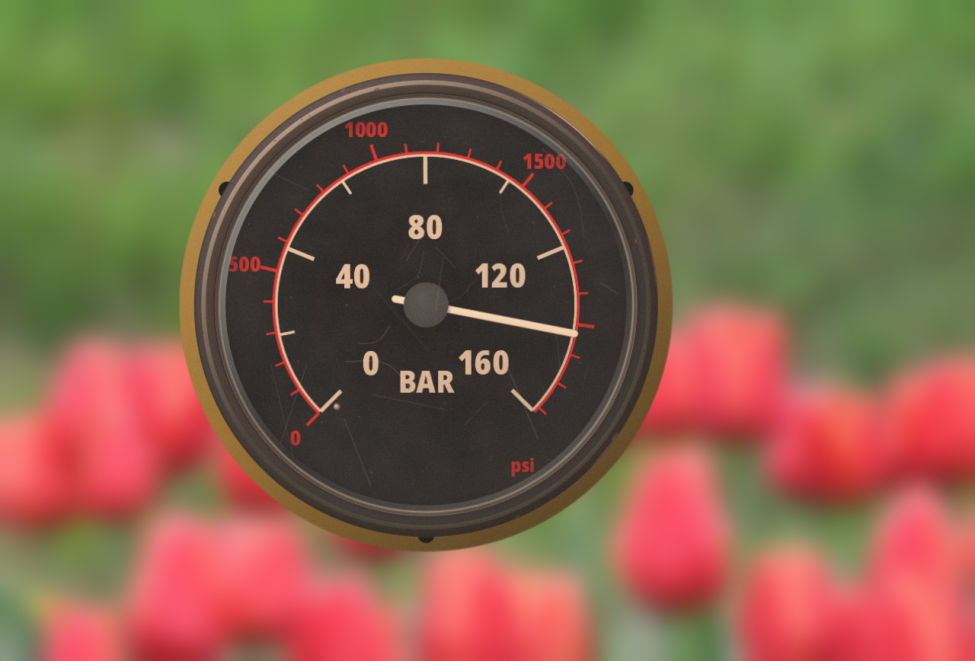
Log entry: 140 bar
